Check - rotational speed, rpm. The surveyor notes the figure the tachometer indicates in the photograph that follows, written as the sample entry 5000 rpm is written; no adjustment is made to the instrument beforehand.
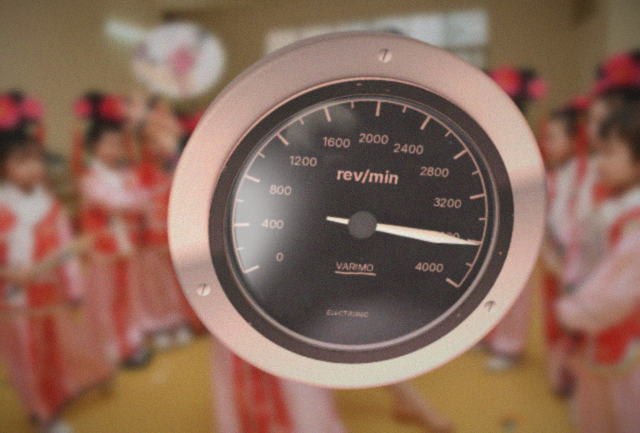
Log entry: 3600 rpm
